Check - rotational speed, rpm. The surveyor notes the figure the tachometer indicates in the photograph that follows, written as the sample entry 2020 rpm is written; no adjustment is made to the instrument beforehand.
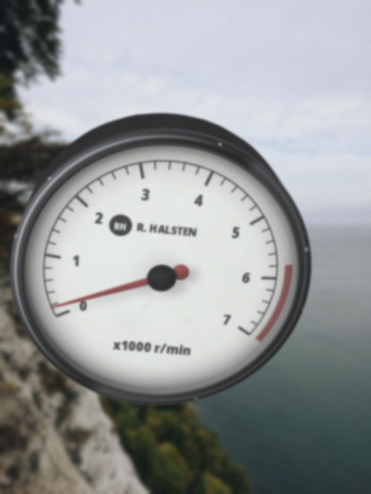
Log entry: 200 rpm
